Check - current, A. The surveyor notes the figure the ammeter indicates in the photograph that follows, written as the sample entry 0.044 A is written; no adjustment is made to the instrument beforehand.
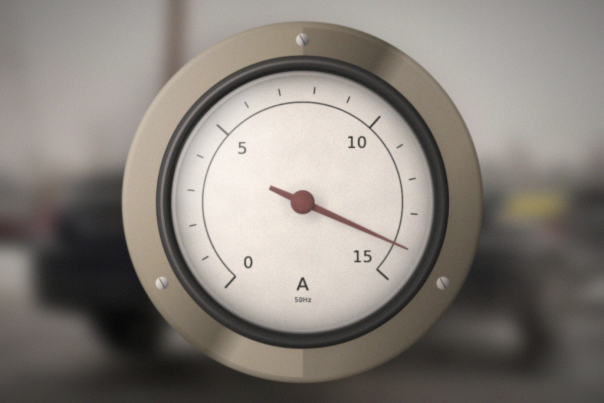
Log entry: 14 A
